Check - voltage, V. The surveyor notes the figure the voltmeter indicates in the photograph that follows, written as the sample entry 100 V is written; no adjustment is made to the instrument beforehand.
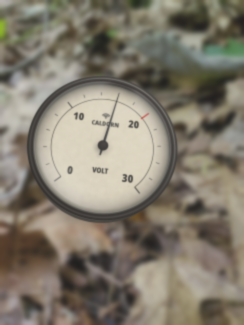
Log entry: 16 V
